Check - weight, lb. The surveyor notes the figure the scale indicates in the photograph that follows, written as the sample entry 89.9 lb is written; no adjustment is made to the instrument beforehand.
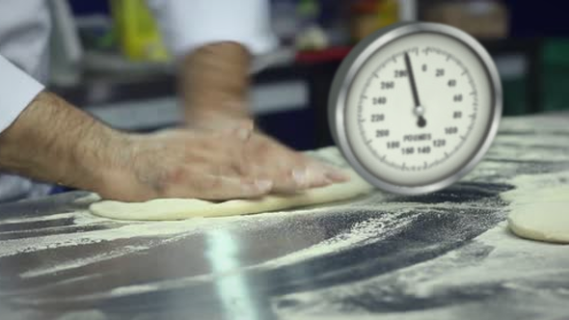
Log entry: 290 lb
